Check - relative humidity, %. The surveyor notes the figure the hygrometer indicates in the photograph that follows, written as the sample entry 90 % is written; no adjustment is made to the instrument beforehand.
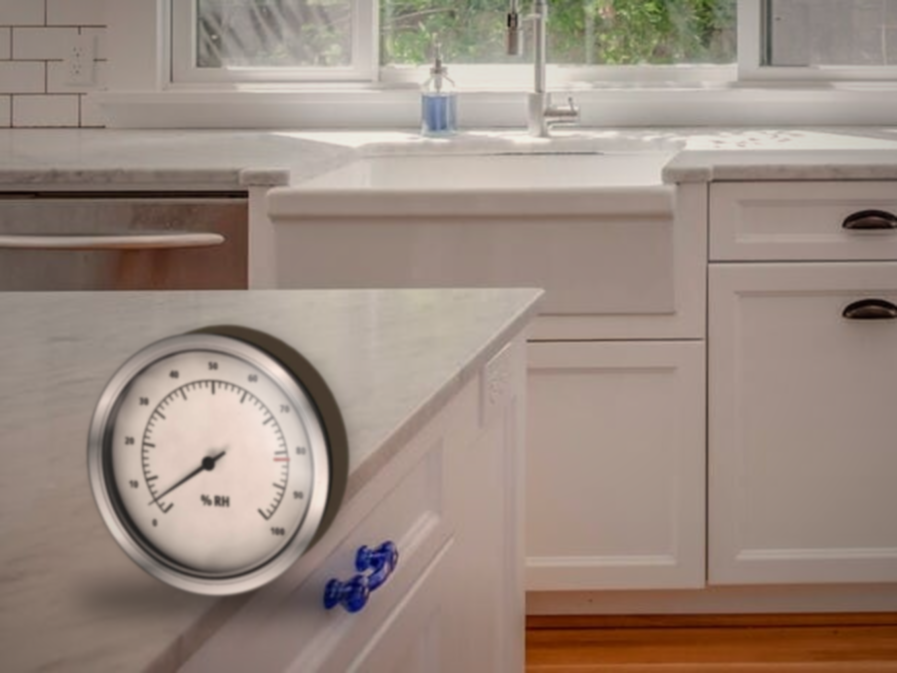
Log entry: 4 %
